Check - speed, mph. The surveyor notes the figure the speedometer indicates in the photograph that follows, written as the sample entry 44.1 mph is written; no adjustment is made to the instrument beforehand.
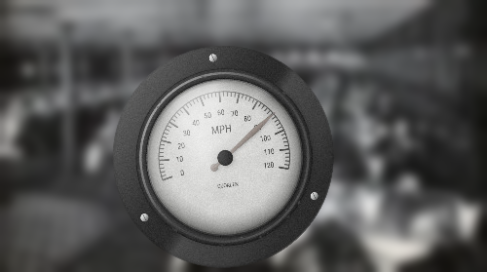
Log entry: 90 mph
